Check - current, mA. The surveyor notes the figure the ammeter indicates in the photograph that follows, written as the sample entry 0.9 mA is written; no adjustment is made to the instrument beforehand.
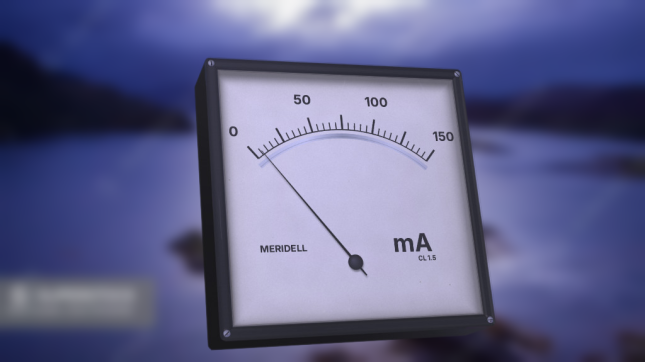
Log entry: 5 mA
